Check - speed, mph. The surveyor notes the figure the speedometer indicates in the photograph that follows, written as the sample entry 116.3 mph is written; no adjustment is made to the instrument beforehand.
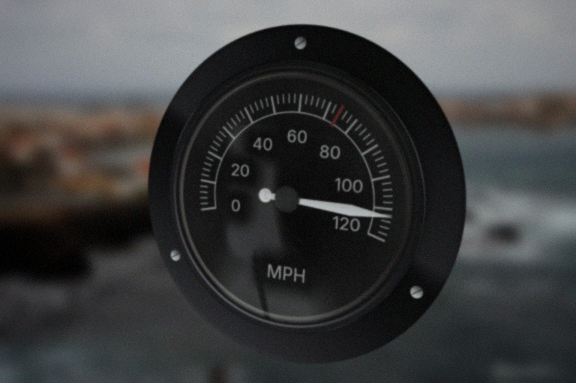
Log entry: 112 mph
